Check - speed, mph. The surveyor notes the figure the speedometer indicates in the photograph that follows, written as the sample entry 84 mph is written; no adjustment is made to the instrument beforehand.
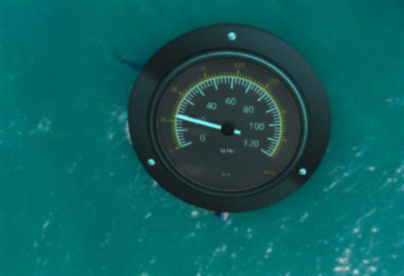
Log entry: 20 mph
